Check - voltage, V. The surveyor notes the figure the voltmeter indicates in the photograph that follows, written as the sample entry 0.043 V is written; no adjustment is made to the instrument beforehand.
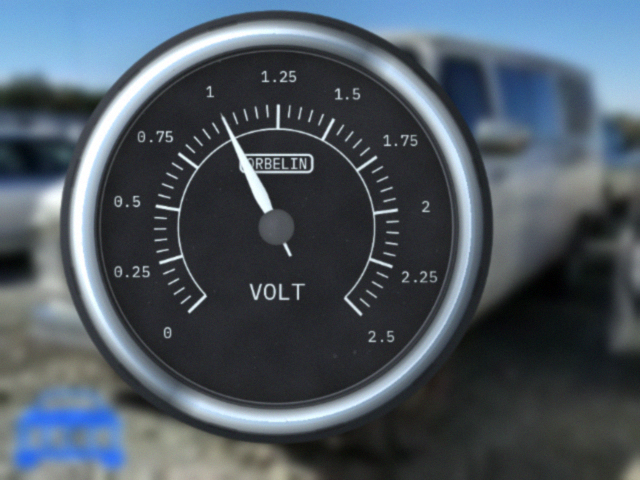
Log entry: 1 V
